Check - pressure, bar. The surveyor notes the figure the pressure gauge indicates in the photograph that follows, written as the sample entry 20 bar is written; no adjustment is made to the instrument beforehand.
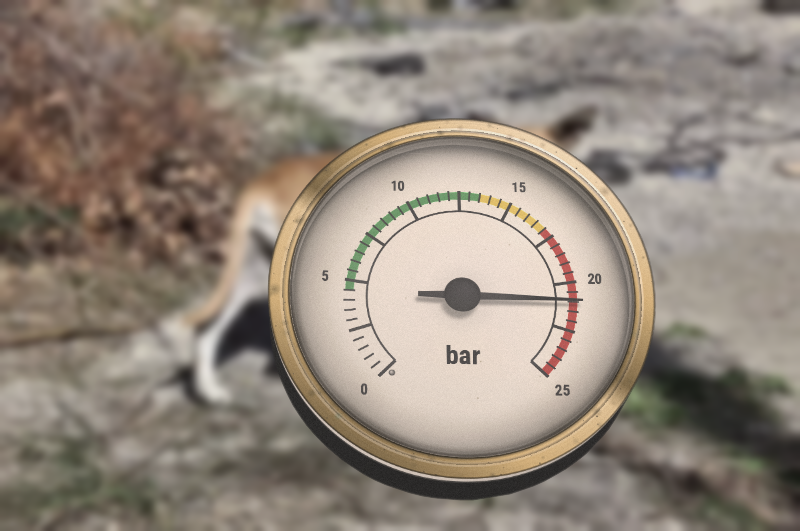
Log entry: 21 bar
